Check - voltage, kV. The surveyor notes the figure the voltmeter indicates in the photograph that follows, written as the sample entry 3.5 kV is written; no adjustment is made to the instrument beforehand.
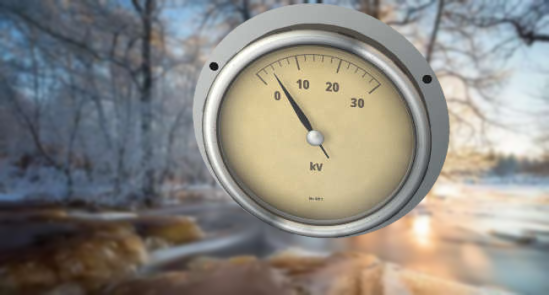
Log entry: 4 kV
